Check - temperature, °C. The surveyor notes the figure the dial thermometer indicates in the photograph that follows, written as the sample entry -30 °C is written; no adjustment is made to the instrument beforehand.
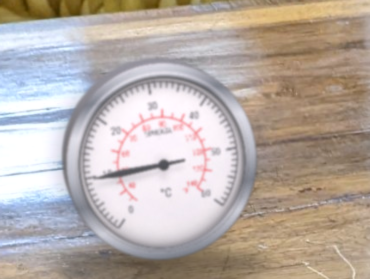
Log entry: 10 °C
